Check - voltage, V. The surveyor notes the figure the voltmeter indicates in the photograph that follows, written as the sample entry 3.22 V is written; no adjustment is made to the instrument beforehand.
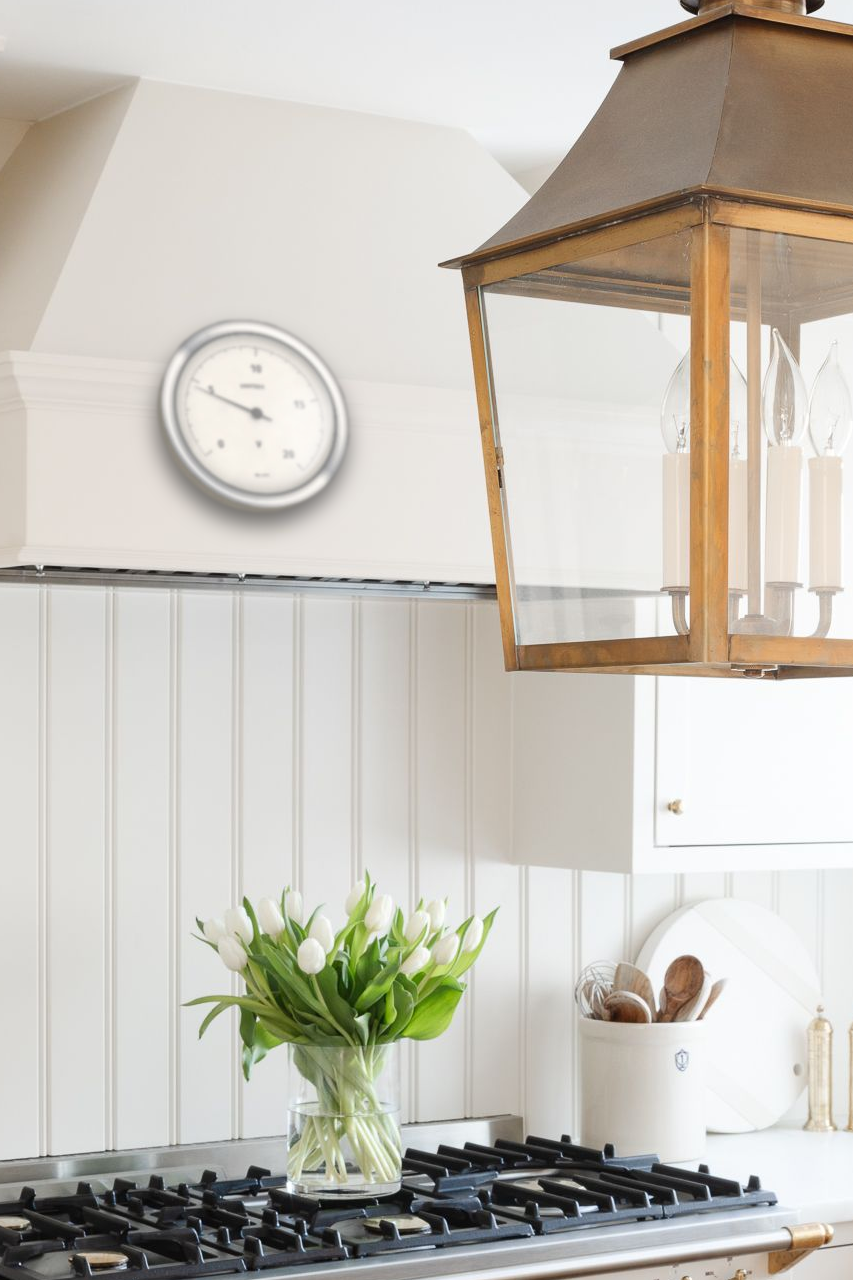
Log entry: 4.5 V
